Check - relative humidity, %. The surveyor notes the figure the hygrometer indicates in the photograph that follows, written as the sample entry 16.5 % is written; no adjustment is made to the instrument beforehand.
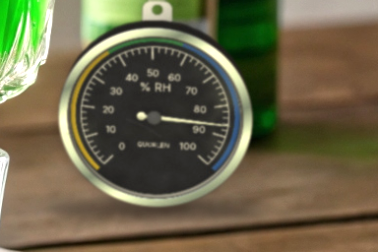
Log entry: 86 %
